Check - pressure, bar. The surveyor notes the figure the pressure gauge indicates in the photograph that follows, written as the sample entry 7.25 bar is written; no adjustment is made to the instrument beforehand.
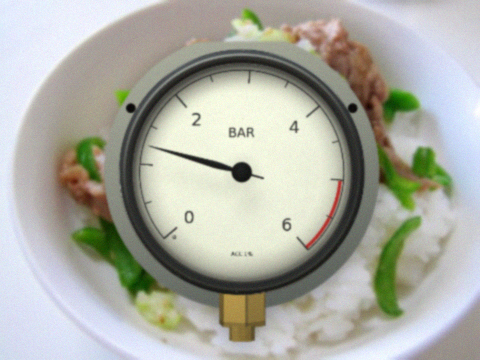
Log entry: 1.25 bar
